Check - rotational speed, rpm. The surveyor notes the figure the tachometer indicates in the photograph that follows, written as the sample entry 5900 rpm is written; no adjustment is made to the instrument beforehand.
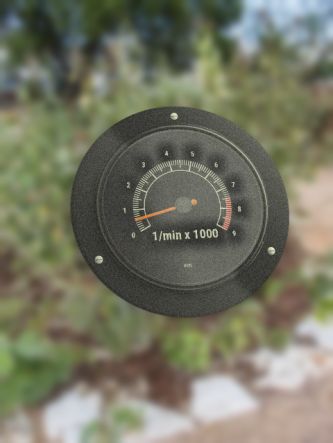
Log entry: 500 rpm
